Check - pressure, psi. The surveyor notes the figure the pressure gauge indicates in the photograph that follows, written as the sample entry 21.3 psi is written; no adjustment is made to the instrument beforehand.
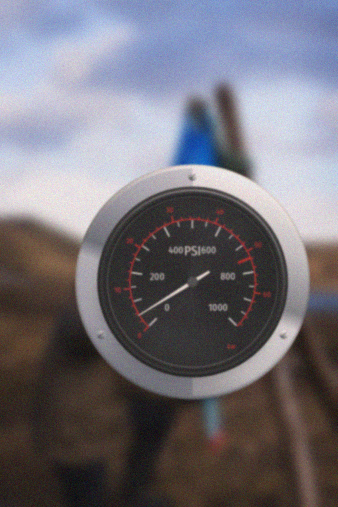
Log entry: 50 psi
